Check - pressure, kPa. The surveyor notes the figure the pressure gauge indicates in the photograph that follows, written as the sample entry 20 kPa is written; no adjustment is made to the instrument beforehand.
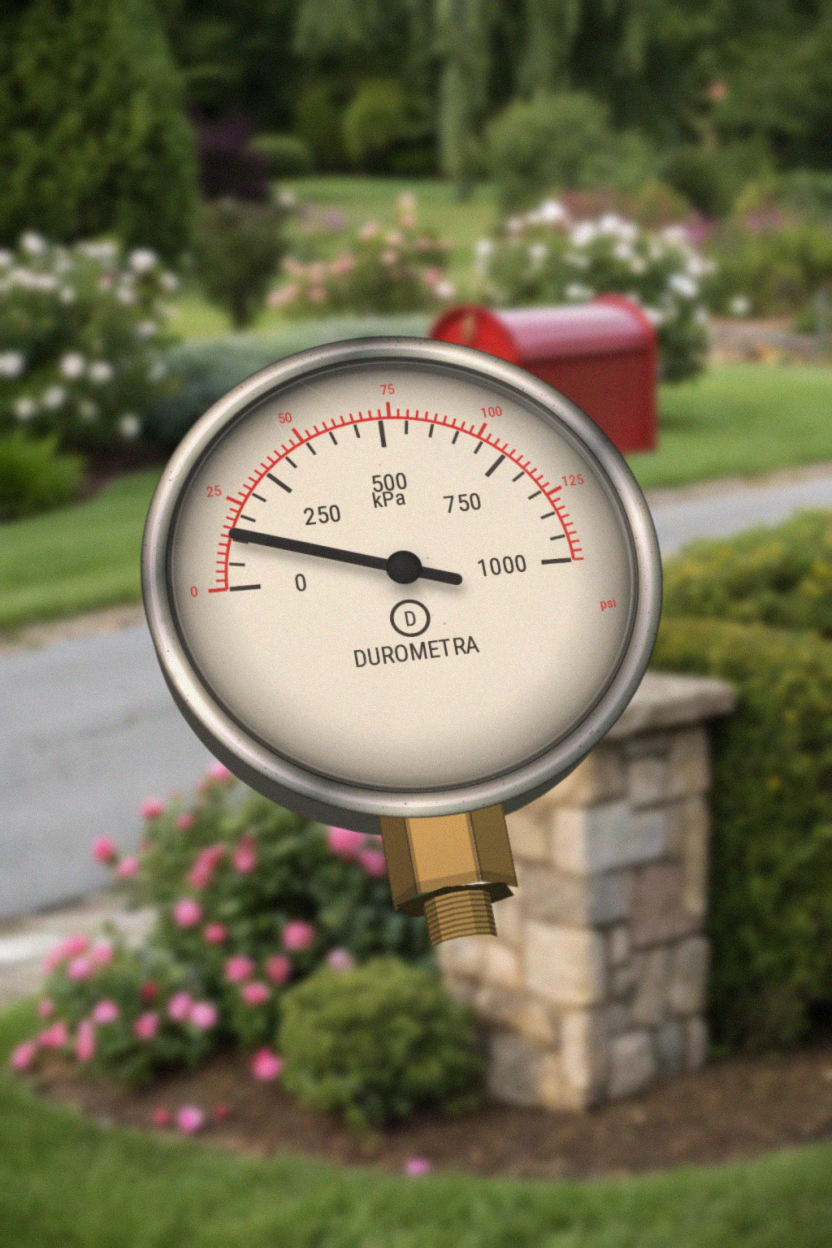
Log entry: 100 kPa
